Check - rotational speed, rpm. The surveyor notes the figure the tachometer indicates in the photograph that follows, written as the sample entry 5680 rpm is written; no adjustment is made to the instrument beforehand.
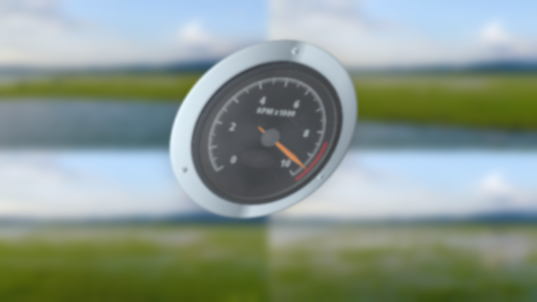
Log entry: 9500 rpm
